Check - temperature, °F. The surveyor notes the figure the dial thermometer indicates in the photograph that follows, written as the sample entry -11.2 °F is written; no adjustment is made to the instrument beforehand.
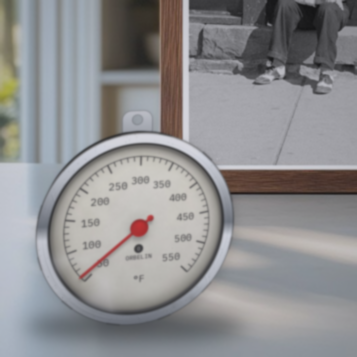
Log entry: 60 °F
